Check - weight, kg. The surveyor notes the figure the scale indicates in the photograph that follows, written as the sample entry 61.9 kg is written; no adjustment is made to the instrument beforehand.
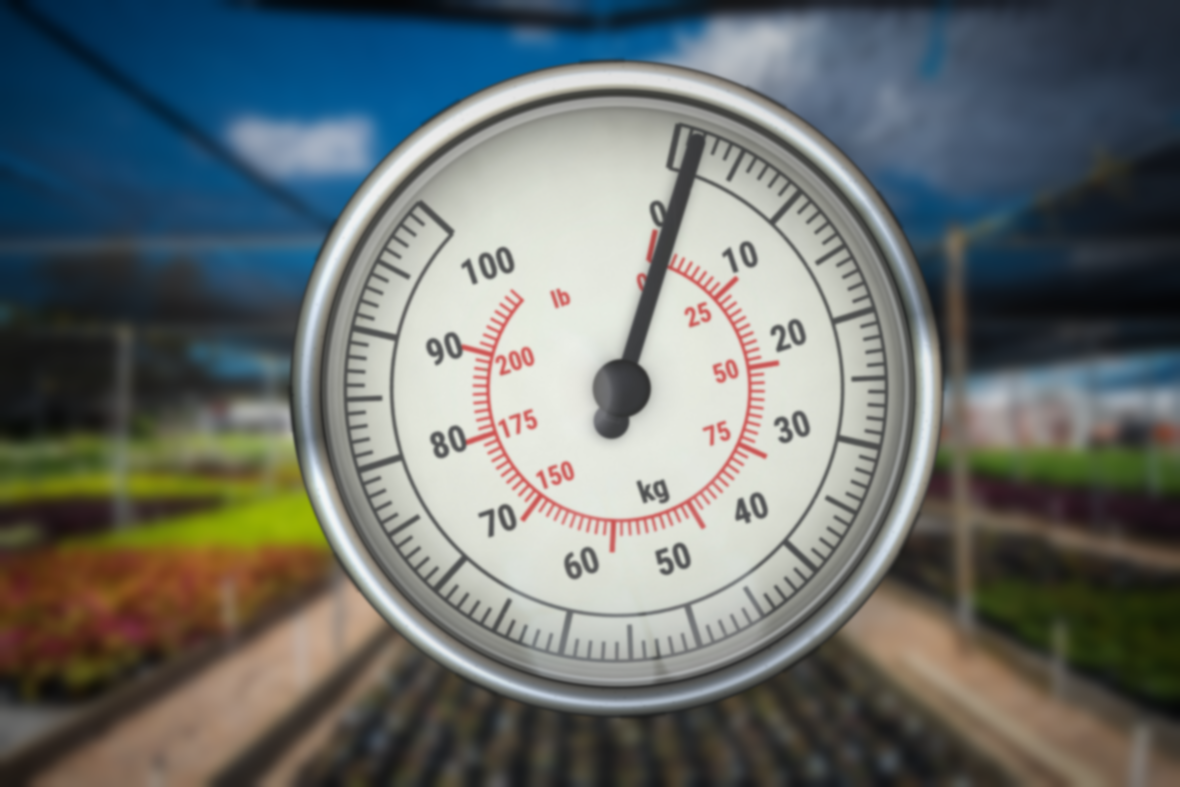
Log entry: 1.5 kg
